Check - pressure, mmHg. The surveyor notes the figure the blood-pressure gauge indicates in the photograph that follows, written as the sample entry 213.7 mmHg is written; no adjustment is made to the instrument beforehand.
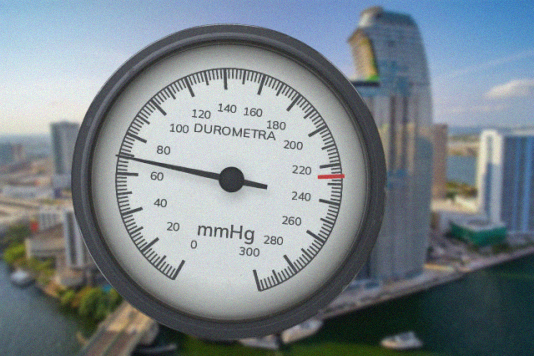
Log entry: 68 mmHg
